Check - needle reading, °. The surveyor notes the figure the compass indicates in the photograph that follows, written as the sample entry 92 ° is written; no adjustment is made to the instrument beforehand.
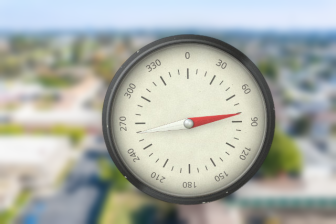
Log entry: 80 °
